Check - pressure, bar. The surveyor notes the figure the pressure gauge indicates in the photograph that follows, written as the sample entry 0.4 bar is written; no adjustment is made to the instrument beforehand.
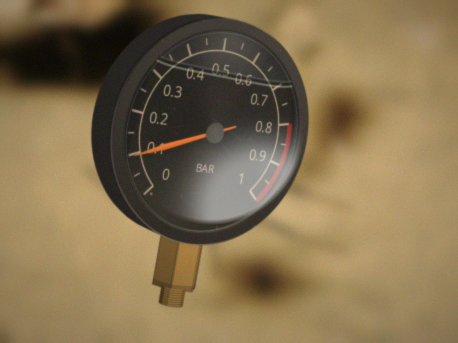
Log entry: 0.1 bar
